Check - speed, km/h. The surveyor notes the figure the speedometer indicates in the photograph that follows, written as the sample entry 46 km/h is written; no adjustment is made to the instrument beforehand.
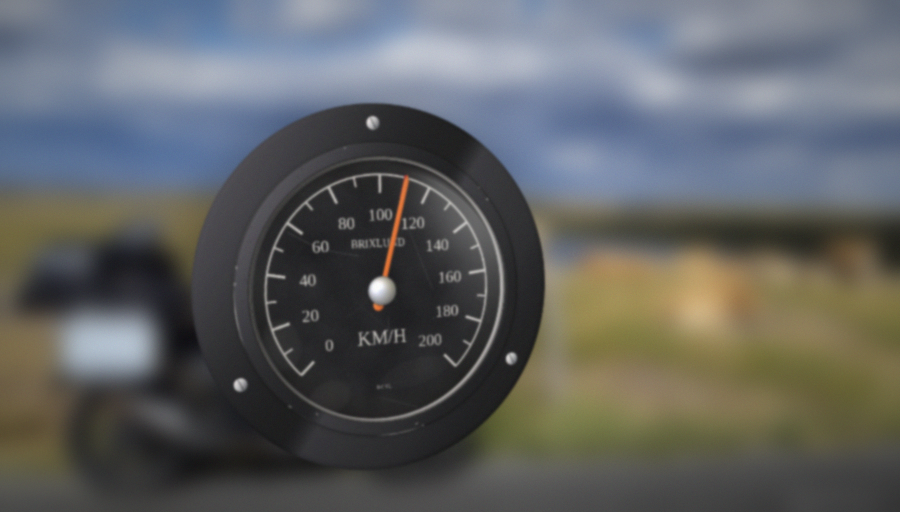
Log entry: 110 km/h
